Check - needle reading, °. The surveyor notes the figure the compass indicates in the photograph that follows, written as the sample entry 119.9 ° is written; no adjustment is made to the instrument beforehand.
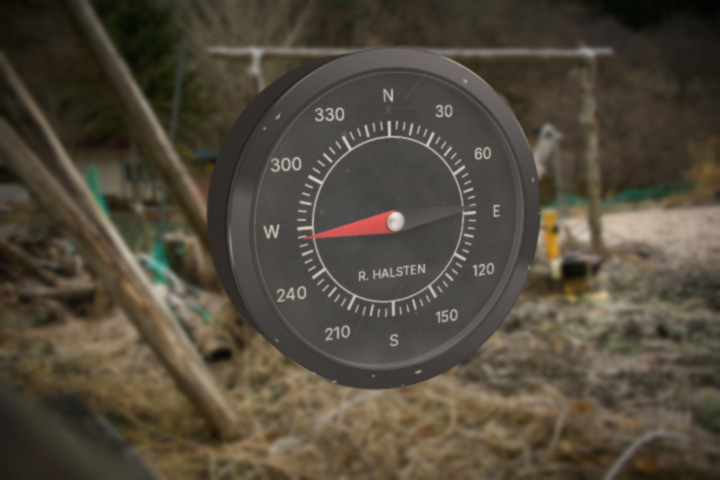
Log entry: 265 °
